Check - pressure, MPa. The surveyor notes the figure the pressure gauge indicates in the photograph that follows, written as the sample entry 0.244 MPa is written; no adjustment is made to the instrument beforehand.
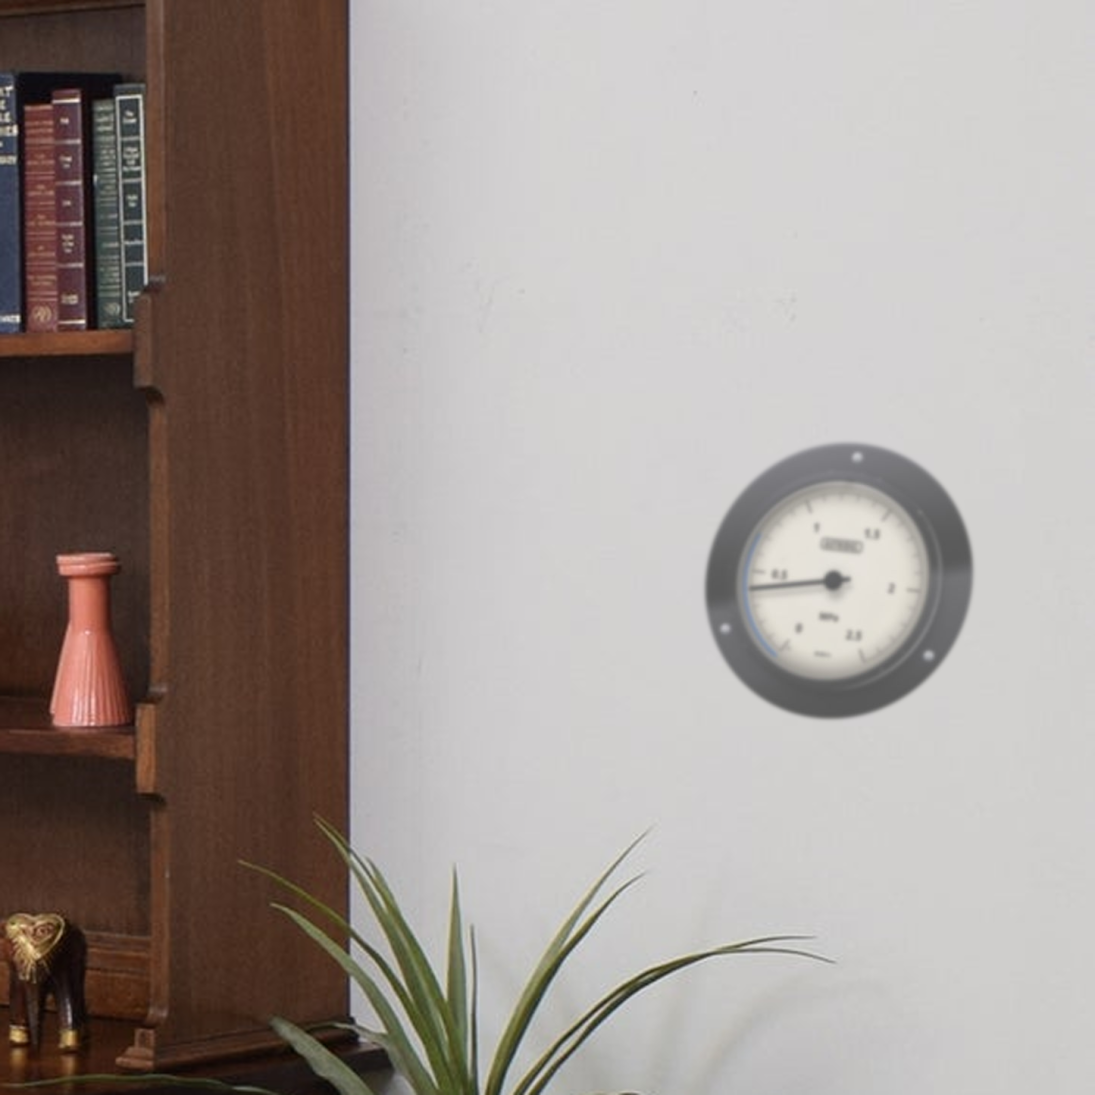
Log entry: 0.4 MPa
